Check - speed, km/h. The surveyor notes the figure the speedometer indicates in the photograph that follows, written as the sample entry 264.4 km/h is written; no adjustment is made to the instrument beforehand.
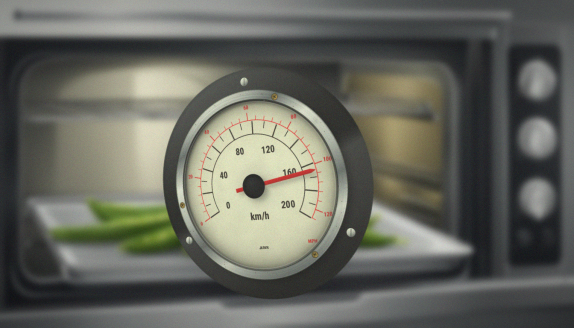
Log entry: 165 km/h
